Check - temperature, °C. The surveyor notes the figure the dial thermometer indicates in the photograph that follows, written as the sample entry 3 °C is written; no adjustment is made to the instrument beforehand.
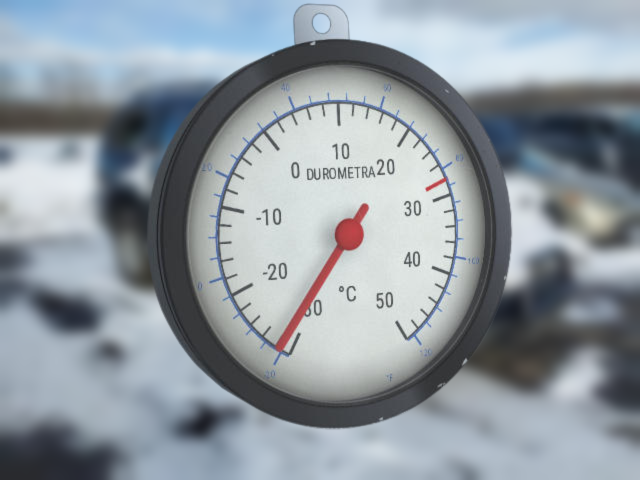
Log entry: -28 °C
